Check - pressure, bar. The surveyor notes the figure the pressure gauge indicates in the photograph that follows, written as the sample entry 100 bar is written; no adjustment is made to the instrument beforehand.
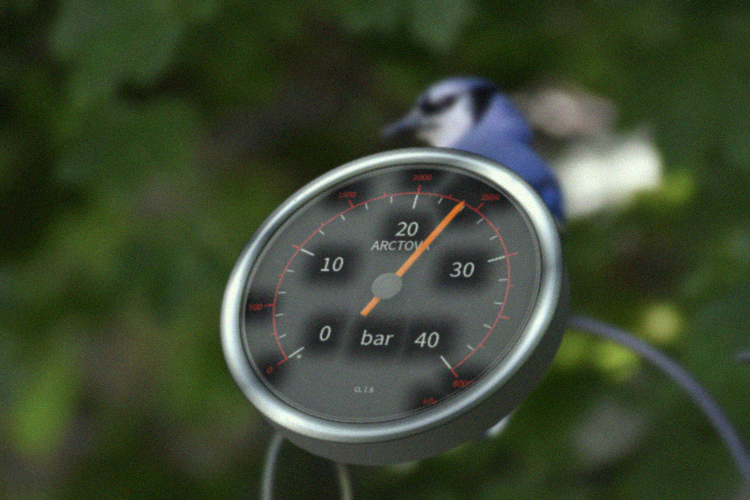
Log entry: 24 bar
